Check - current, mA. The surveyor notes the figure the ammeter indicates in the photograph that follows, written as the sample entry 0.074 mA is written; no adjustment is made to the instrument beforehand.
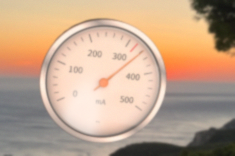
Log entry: 340 mA
